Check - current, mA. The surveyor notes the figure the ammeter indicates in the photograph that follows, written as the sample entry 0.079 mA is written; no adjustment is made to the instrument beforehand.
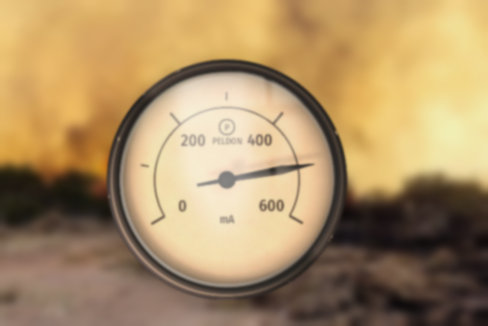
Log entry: 500 mA
